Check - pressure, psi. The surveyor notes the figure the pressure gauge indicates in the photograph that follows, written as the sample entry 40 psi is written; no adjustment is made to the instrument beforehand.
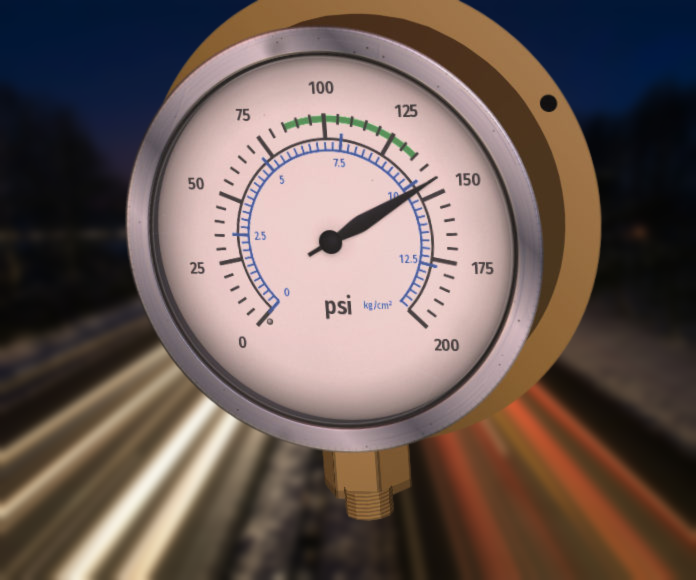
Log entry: 145 psi
